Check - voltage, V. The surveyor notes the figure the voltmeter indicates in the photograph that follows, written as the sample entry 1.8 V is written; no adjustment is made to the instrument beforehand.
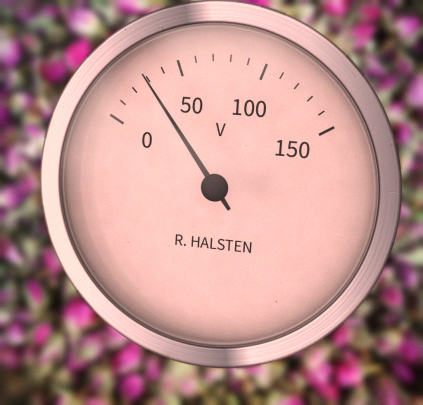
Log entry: 30 V
